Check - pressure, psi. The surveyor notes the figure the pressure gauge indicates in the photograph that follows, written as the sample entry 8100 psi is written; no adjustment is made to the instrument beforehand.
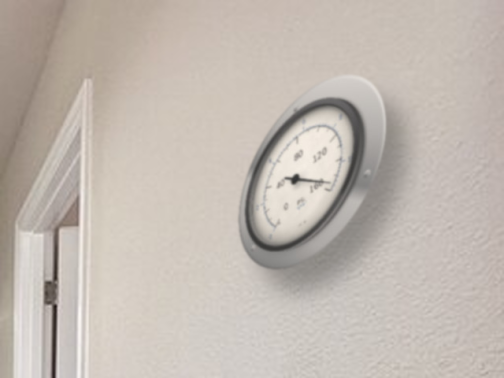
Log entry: 155 psi
